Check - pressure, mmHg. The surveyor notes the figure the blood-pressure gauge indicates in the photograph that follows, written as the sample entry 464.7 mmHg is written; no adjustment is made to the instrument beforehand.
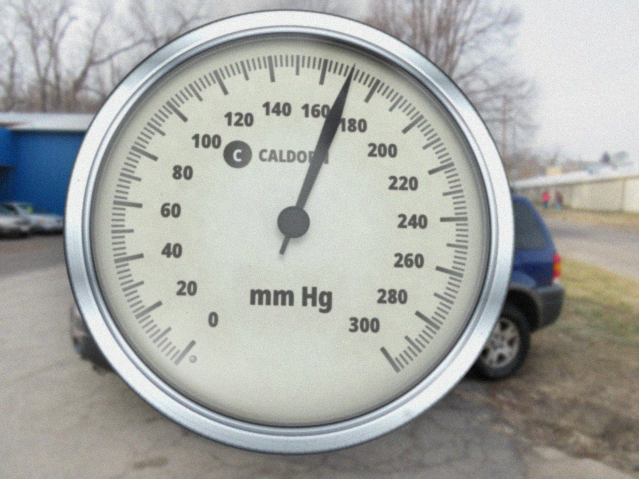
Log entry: 170 mmHg
